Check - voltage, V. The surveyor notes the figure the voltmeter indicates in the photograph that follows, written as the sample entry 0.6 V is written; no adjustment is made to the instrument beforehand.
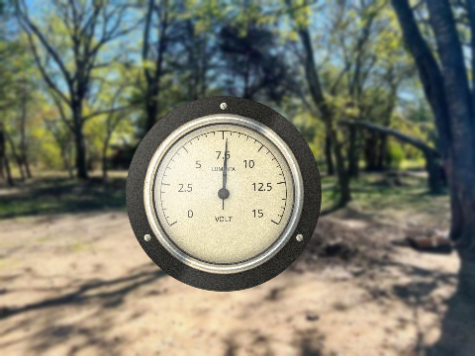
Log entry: 7.75 V
